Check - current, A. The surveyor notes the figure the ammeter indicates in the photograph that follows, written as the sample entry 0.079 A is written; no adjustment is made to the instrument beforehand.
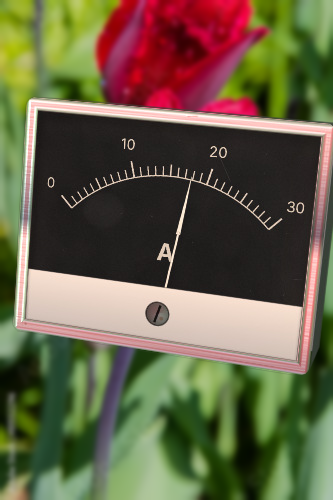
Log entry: 18 A
